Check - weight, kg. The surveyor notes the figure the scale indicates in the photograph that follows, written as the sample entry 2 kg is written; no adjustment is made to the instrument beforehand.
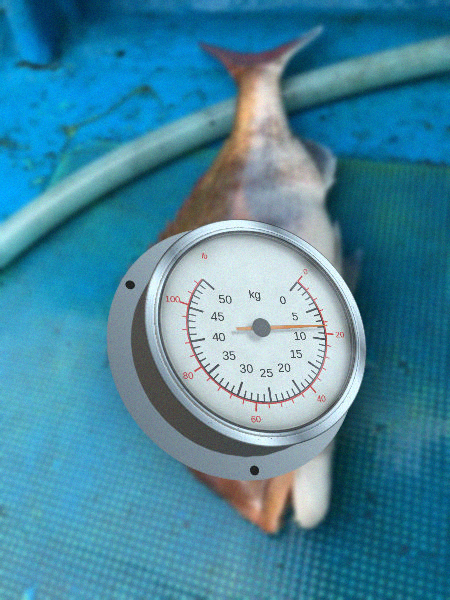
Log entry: 8 kg
